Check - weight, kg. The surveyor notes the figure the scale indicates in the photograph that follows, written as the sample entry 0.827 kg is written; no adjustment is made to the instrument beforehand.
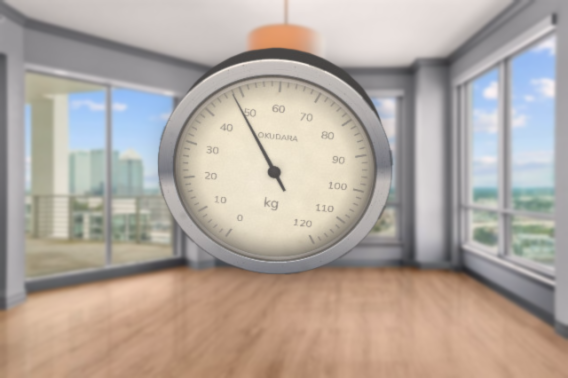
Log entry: 48 kg
